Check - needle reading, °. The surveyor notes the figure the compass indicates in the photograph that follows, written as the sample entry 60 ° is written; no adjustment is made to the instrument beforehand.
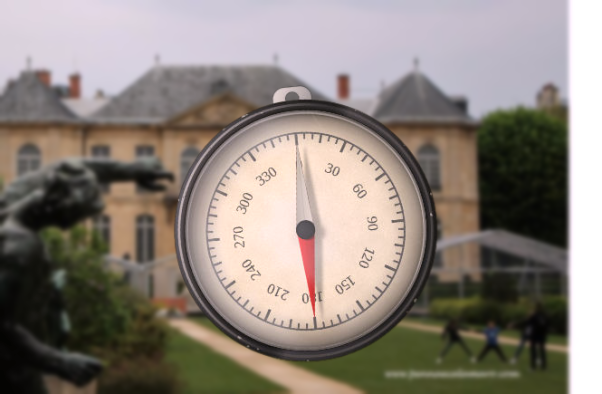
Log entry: 180 °
